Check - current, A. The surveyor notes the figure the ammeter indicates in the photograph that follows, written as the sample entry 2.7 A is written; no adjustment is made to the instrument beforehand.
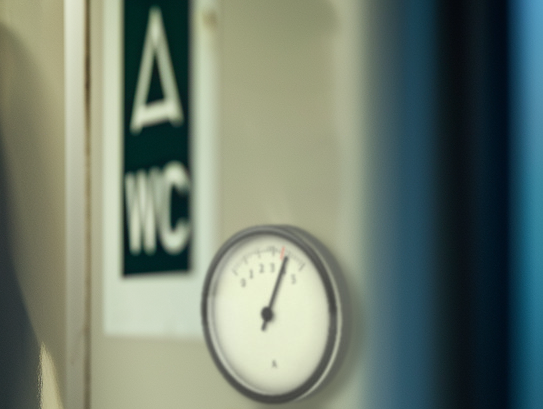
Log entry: 4 A
